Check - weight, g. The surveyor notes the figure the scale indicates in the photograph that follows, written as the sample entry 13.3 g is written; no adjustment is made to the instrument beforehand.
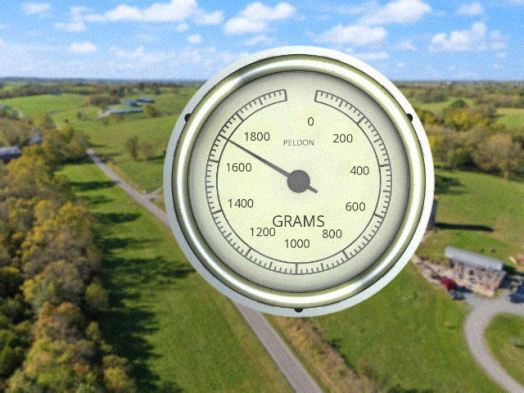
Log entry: 1700 g
